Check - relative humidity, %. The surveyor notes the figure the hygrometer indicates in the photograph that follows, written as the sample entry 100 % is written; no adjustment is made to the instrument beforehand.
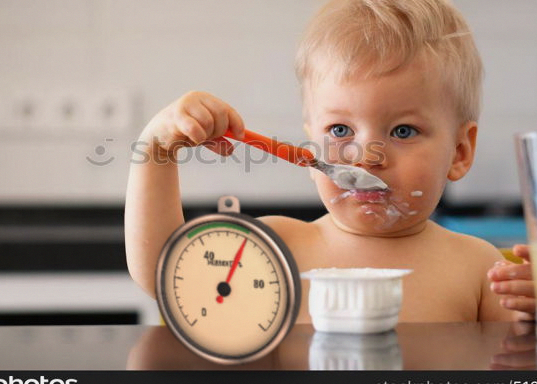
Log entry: 60 %
